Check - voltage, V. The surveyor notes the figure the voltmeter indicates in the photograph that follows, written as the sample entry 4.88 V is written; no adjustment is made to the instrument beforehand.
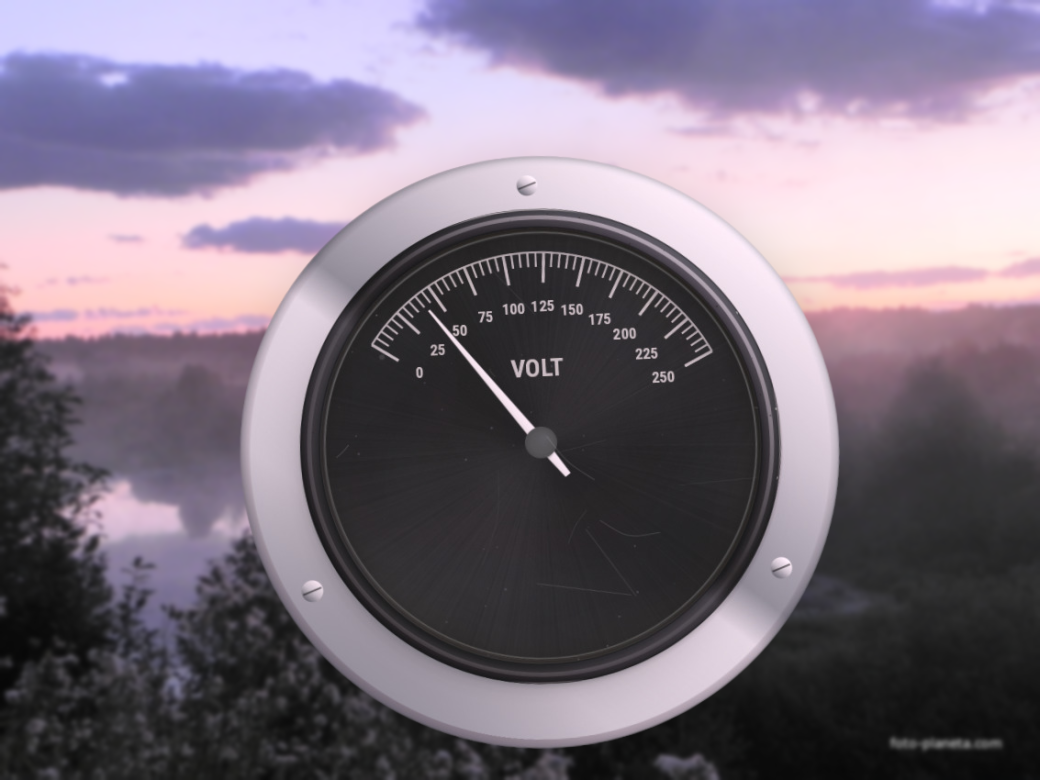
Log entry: 40 V
